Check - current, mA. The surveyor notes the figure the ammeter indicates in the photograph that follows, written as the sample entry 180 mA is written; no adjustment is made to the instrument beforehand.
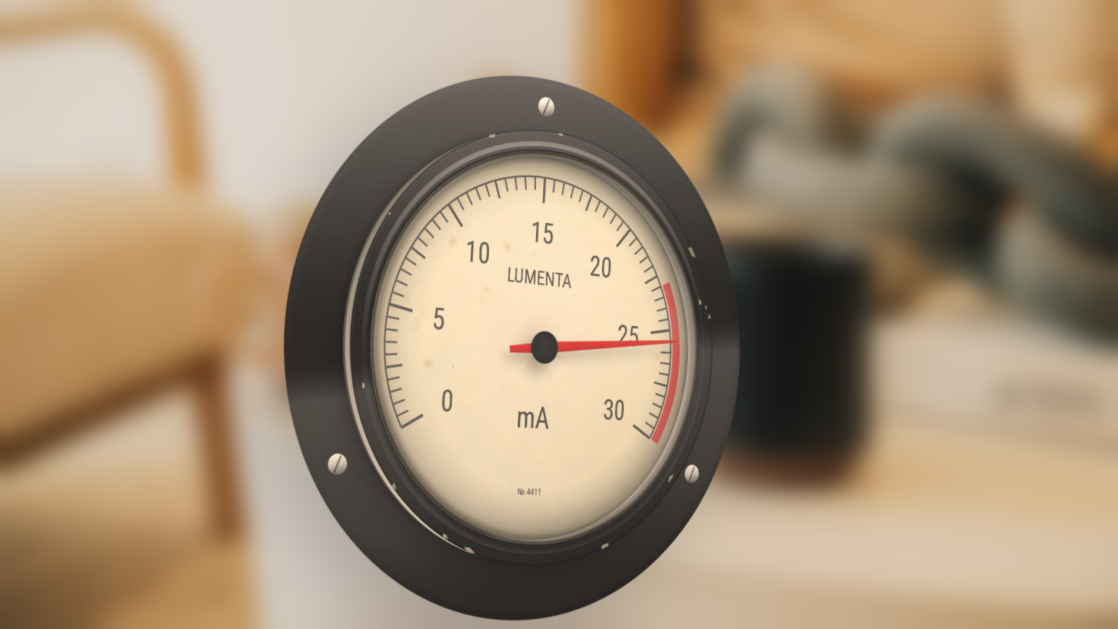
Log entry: 25.5 mA
